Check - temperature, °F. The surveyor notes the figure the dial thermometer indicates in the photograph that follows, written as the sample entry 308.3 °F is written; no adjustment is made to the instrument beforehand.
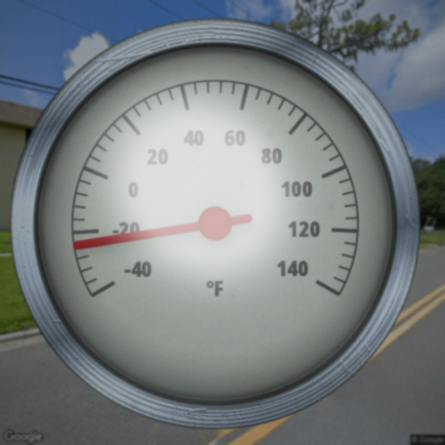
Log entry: -24 °F
